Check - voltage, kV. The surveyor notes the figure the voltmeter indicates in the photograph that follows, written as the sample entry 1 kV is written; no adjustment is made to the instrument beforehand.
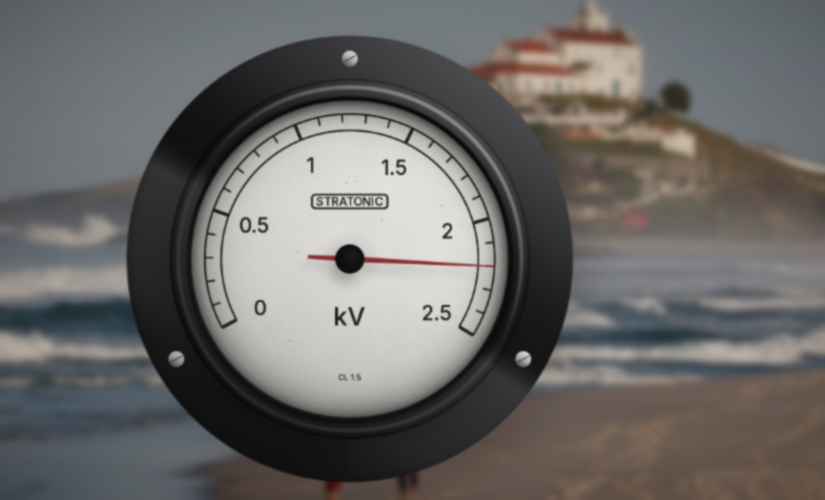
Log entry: 2.2 kV
